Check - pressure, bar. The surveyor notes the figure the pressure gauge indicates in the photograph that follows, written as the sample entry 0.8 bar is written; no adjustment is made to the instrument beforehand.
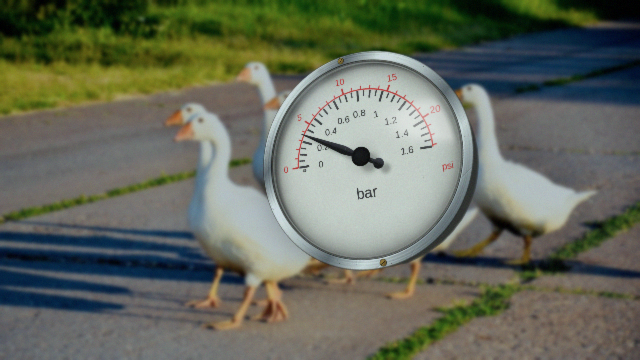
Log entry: 0.25 bar
